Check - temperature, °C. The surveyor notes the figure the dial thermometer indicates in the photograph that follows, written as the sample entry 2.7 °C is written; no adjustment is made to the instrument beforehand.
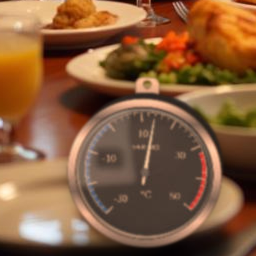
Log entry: 14 °C
